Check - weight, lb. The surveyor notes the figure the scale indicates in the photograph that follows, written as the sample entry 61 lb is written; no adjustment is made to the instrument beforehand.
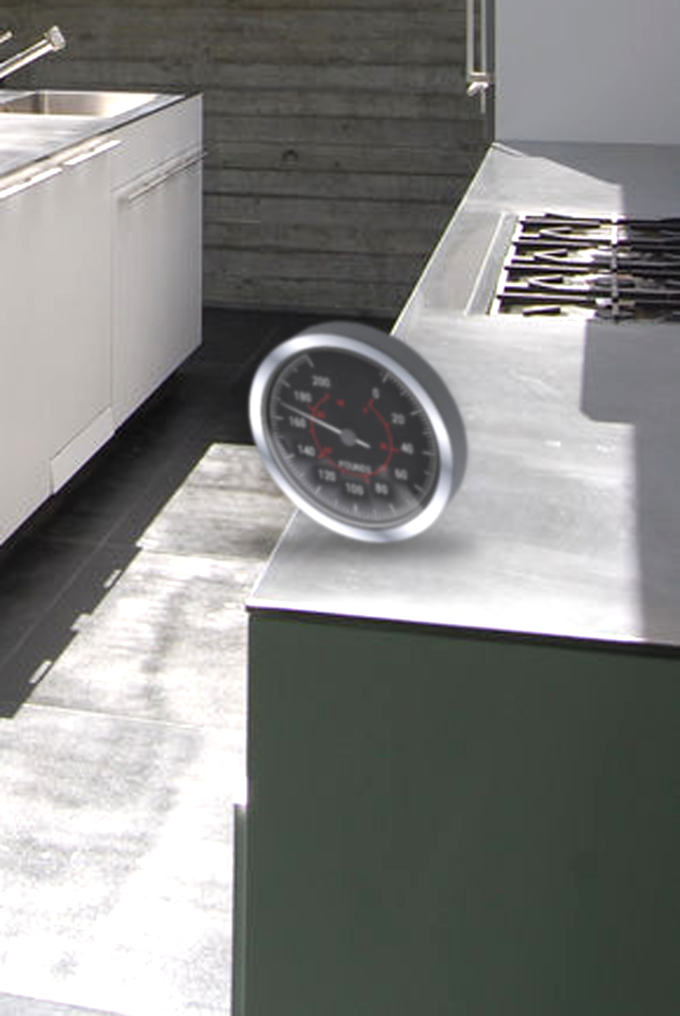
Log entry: 170 lb
